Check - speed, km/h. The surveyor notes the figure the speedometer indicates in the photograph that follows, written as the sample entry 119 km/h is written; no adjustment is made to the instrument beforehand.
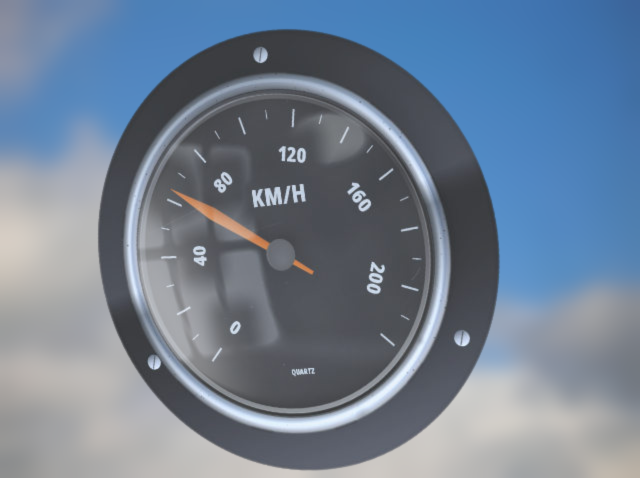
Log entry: 65 km/h
